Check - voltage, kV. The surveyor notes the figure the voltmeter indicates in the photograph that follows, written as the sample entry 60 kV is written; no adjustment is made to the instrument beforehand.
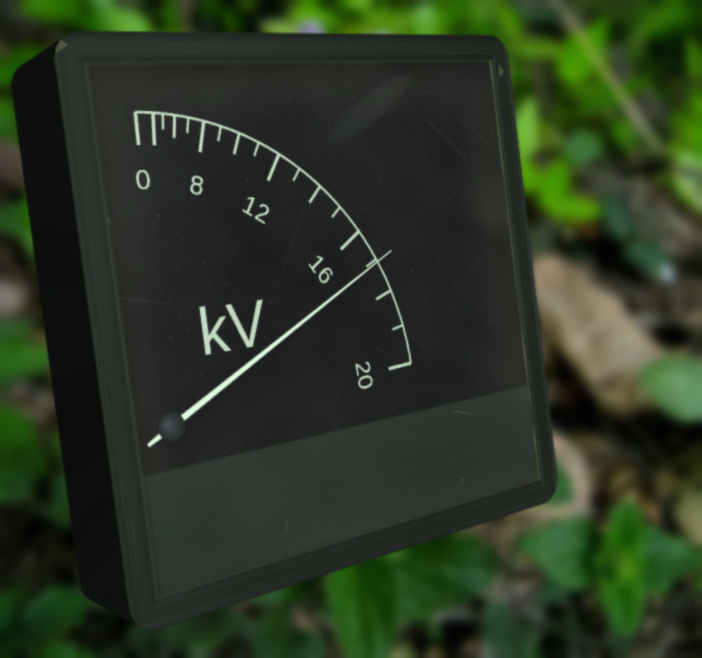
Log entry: 17 kV
